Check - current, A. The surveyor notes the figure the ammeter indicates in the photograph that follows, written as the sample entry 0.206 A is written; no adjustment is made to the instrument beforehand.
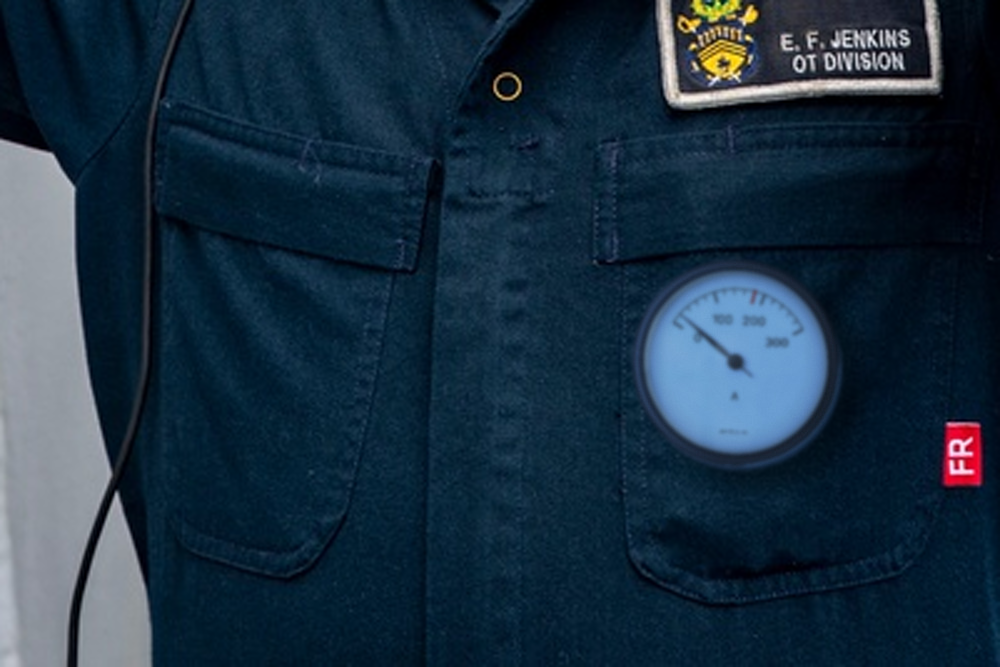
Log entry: 20 A
